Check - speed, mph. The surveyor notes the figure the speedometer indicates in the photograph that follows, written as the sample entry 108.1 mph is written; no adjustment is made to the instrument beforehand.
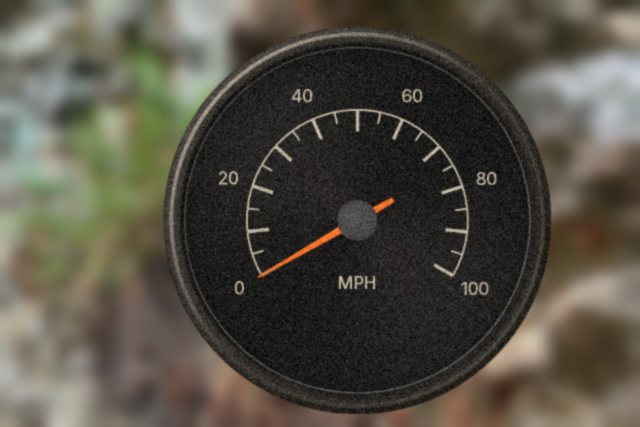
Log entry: 0 mph
